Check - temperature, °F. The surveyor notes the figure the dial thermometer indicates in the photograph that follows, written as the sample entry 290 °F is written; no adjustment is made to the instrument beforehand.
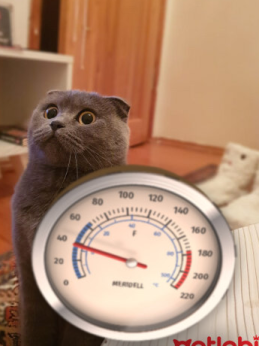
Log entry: 40 °F
